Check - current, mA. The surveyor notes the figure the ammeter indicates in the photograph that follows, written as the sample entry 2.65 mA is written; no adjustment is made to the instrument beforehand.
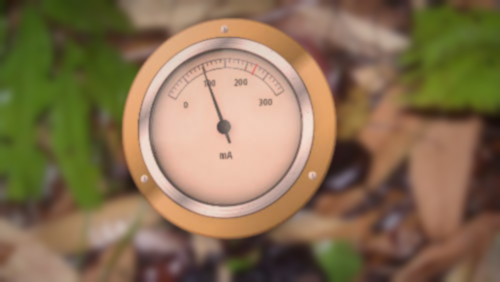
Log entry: 100 mA
